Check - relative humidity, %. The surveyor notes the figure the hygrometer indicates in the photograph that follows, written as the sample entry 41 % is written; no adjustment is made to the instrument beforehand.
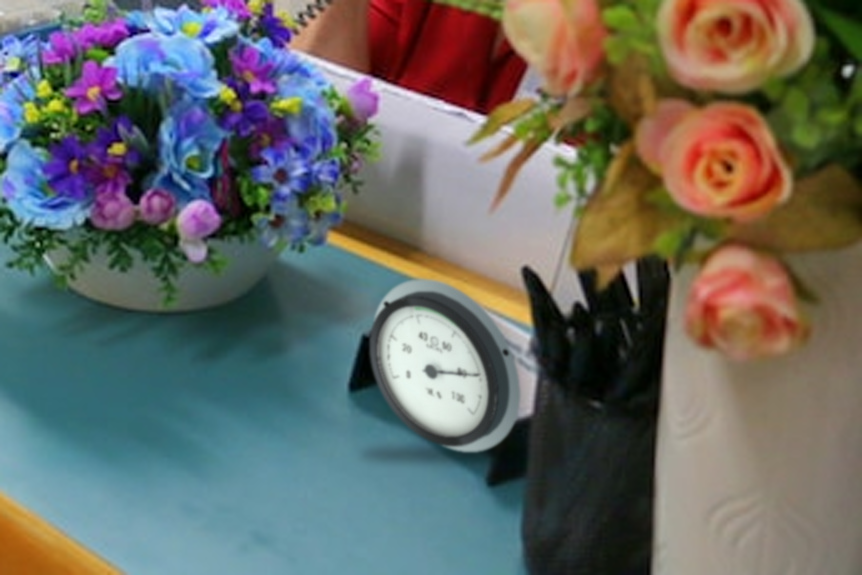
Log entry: 80 %
